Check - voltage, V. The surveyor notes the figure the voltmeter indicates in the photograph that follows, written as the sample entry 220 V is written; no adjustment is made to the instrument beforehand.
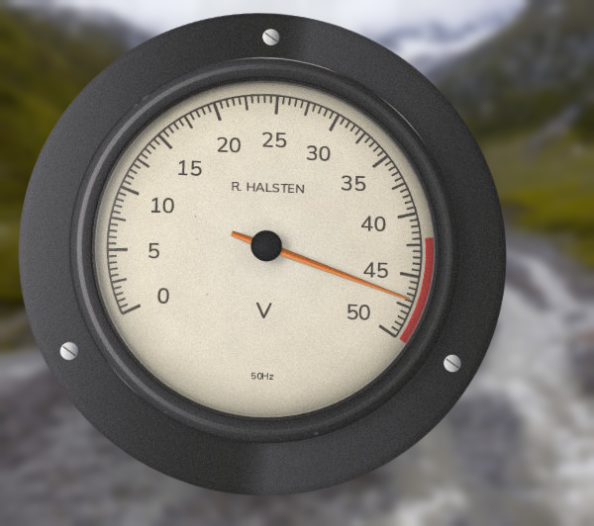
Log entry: 47 V
